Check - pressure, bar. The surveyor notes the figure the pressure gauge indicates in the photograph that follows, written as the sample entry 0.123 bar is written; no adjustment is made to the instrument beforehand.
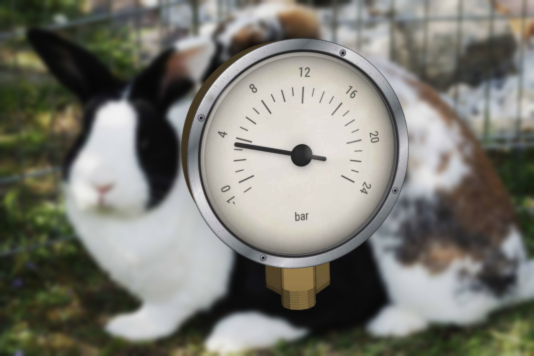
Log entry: 3.5 bar
